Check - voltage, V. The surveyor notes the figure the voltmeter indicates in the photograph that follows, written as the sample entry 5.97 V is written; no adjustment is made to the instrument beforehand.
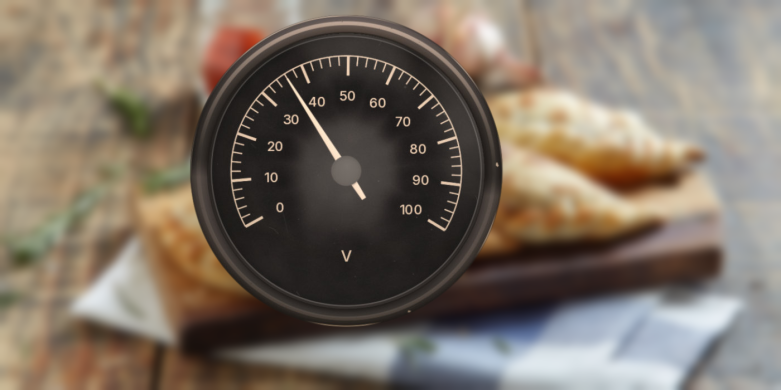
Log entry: 36 V
